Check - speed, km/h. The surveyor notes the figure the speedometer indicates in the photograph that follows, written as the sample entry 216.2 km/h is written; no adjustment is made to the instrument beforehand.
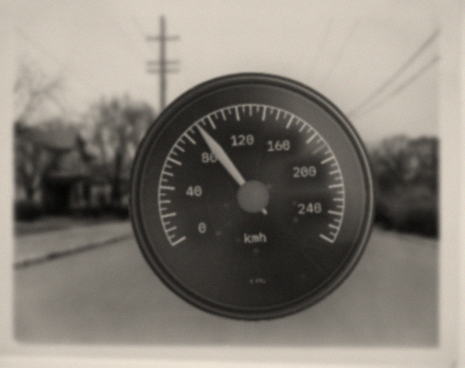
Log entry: 90 km/h
